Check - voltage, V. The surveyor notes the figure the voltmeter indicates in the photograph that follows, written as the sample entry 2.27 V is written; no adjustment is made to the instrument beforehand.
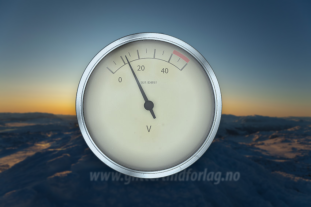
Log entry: 12.5 V
